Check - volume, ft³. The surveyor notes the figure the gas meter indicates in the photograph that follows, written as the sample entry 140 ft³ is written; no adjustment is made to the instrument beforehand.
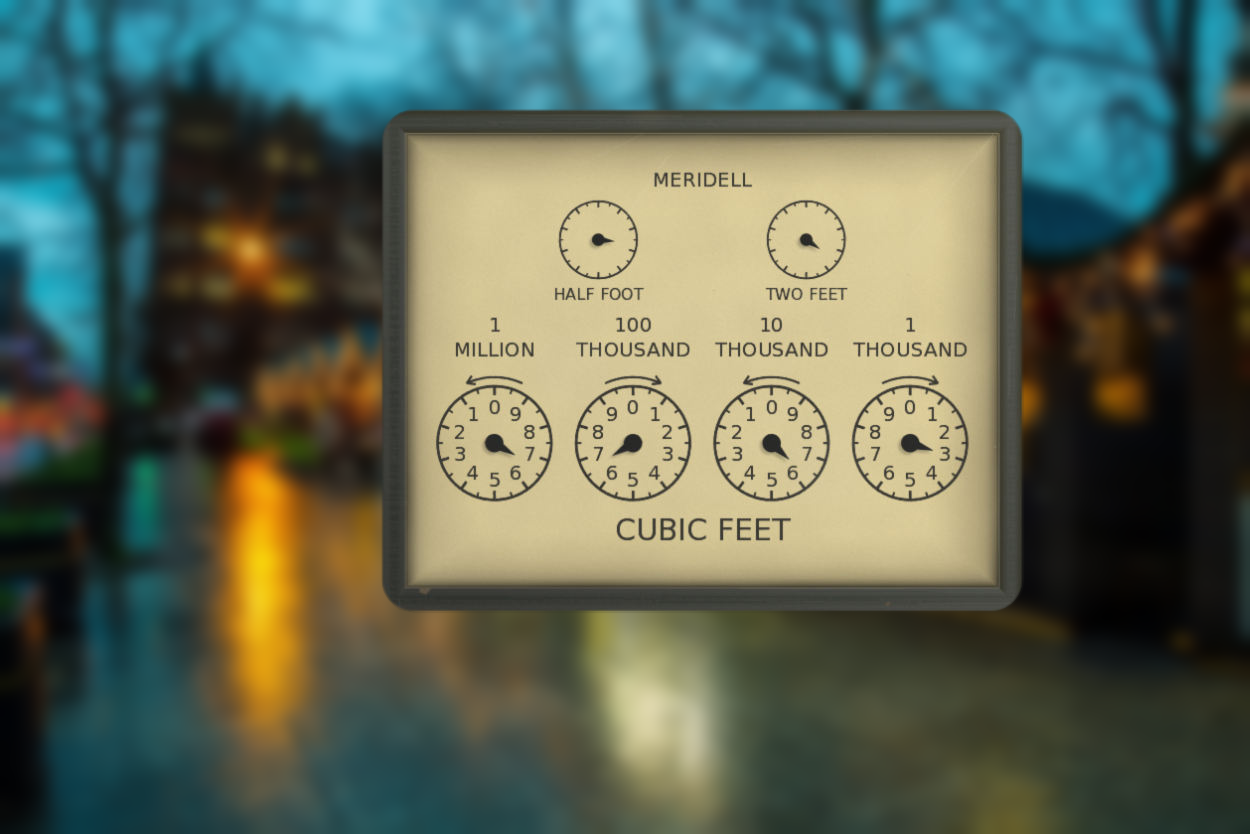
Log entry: 666300 ft³
